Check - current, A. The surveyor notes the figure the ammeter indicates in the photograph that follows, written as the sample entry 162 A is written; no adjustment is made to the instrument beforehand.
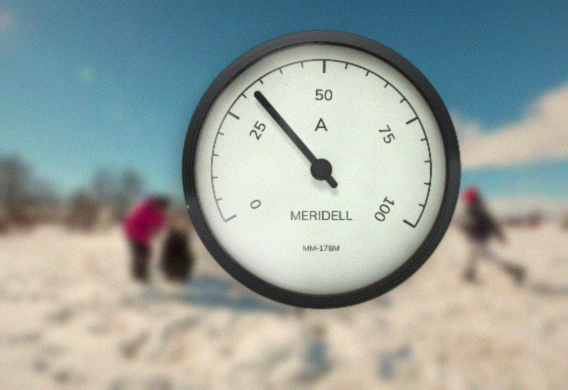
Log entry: 32.5 A
